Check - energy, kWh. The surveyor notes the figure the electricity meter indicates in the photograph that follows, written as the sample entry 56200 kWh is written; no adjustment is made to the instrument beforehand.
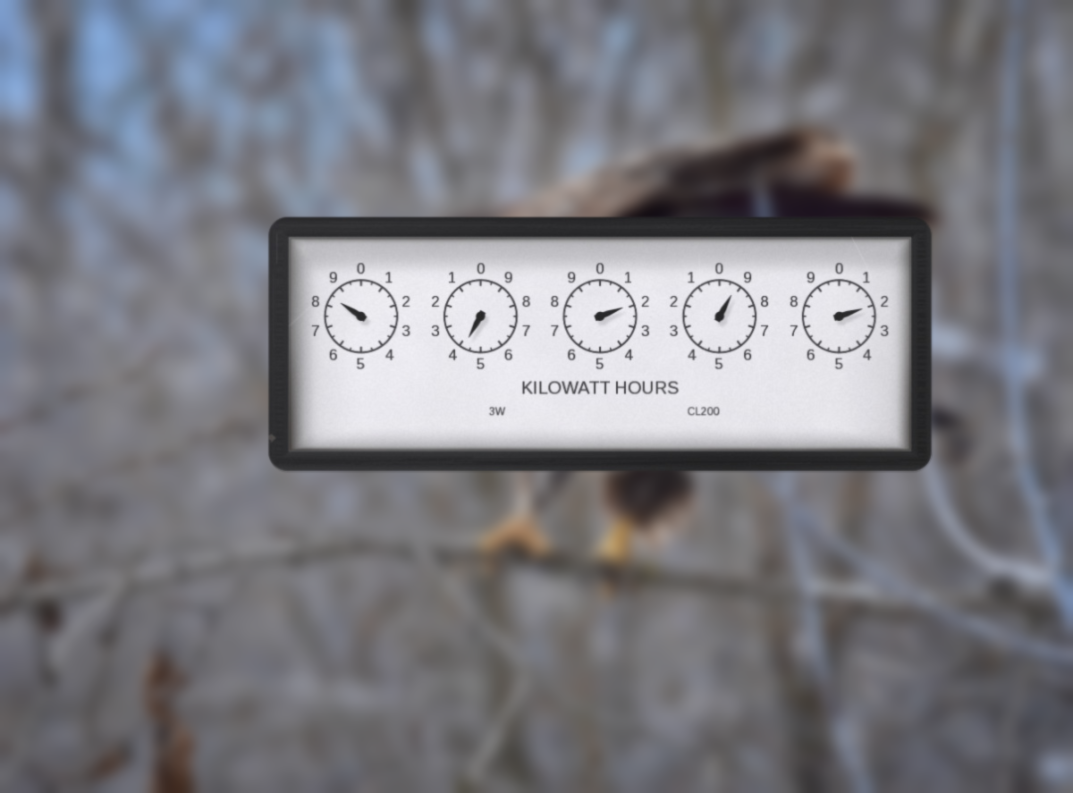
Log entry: 84192 kWh
